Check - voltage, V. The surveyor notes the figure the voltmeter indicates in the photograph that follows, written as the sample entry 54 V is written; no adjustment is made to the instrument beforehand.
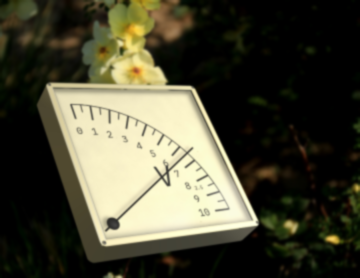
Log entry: 6.5 V
